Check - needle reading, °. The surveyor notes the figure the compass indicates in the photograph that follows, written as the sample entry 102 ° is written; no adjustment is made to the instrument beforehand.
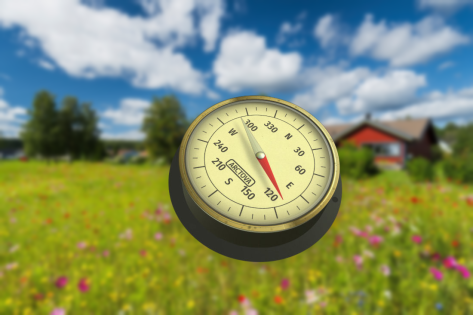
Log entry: 110 °
